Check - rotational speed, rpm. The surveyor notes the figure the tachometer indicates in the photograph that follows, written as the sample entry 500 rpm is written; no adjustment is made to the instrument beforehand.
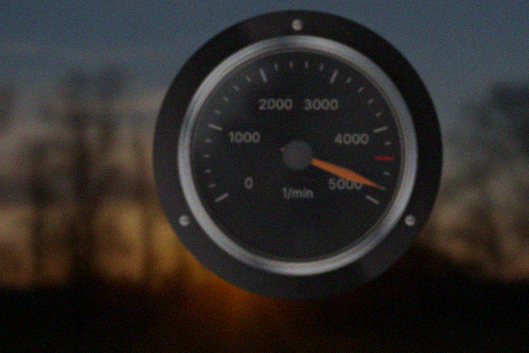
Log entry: 4800 rpm
